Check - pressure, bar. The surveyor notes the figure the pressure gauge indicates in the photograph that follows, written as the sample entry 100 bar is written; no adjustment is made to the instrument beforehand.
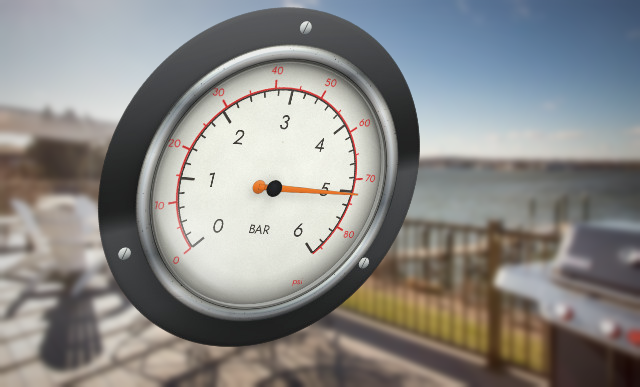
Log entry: 5 bar
